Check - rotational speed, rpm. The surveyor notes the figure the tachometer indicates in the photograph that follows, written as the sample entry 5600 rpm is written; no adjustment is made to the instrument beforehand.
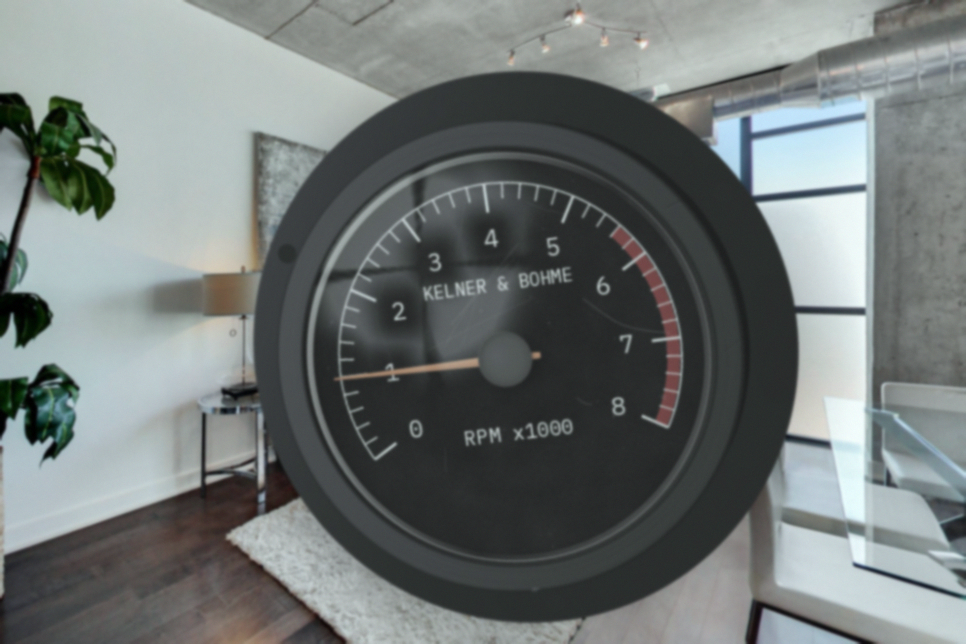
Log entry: 1000 rpm
